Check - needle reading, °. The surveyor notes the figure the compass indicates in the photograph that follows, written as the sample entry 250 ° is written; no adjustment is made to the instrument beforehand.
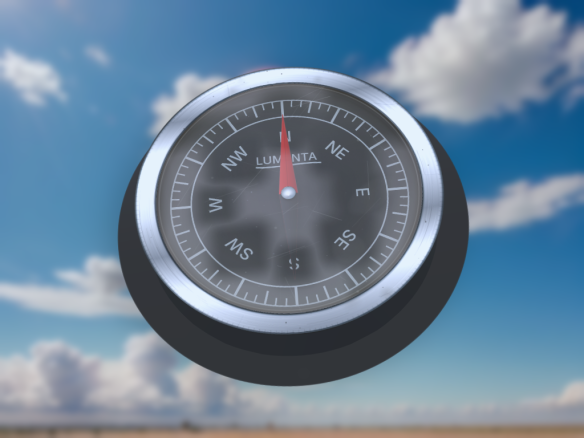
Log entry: 0 °
